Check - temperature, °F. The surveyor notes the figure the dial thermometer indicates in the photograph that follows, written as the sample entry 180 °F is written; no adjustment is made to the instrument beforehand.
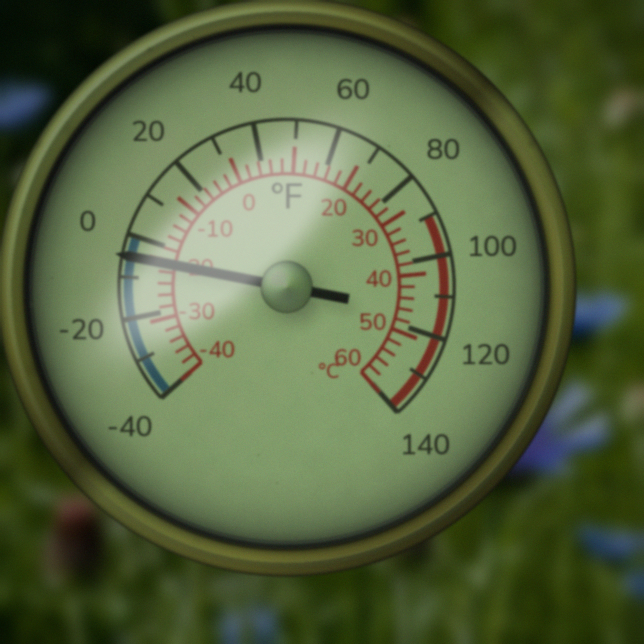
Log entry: -5 °F
